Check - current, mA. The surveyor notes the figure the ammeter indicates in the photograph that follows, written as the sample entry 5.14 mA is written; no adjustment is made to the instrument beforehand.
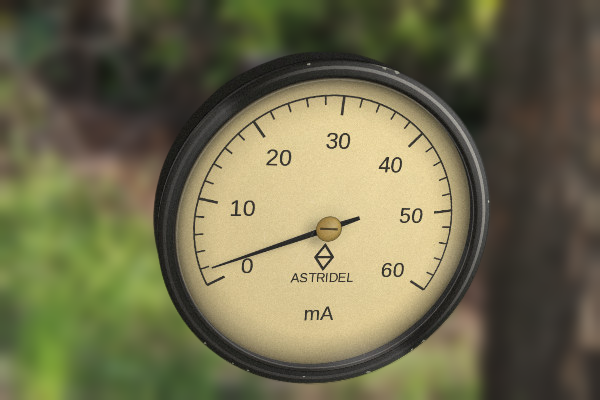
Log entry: 2 mA
